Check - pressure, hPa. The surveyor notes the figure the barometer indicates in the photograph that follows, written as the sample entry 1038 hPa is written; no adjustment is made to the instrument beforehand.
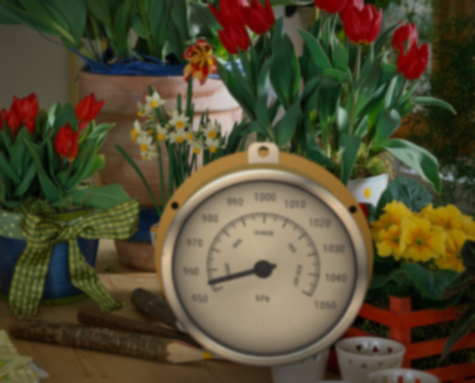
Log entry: 955 hPa
